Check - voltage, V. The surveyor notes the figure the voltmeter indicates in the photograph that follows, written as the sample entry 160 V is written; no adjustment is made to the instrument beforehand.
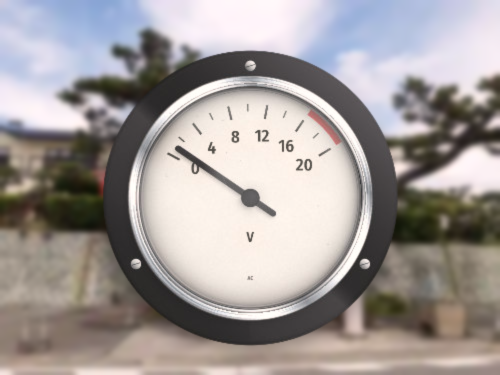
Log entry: 1 V
